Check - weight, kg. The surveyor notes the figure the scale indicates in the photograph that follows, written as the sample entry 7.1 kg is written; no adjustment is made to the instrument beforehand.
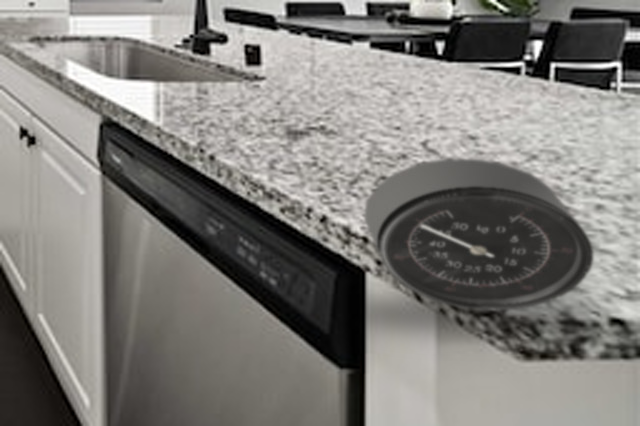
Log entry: 45 kg
